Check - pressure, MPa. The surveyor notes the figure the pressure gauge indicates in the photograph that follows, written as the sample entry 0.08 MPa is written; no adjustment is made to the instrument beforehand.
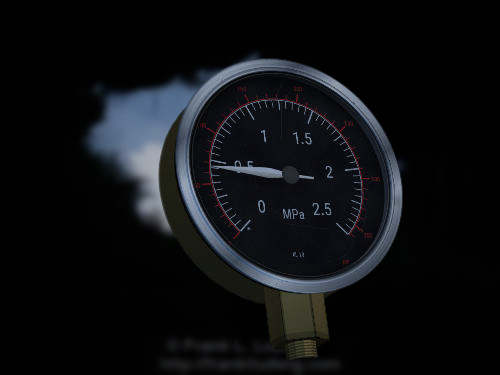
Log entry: 0.45 MPa
